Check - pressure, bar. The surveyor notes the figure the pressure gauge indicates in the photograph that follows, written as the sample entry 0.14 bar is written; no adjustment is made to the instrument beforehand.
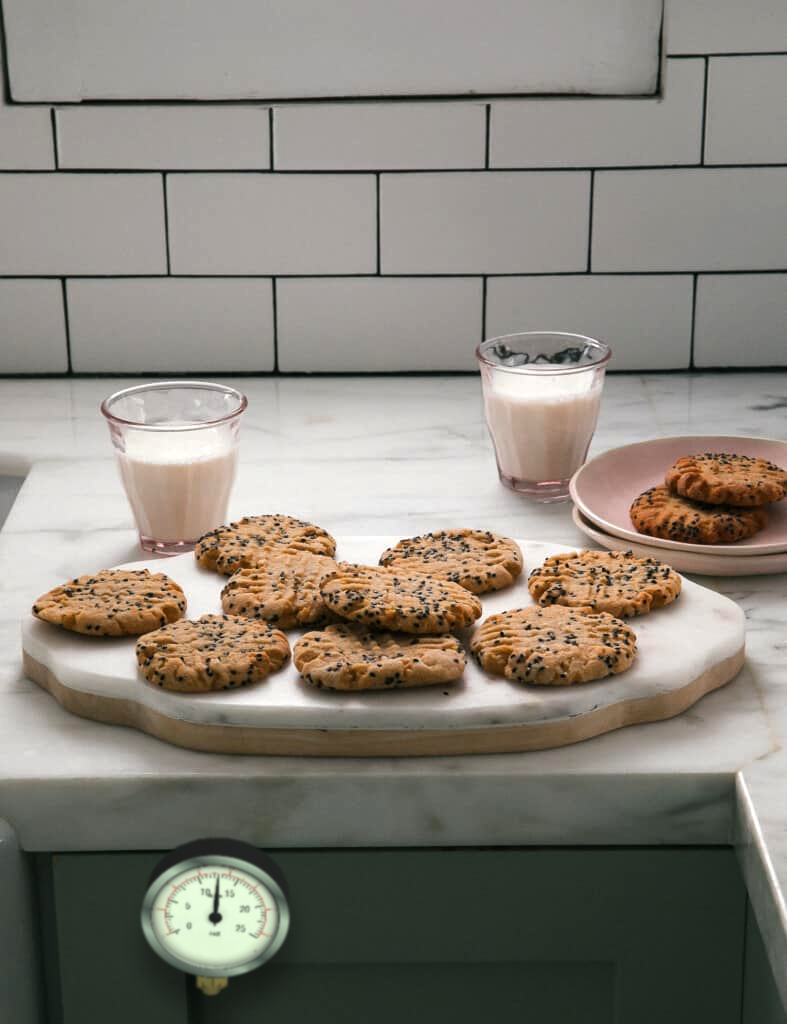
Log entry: 12.5 bar
